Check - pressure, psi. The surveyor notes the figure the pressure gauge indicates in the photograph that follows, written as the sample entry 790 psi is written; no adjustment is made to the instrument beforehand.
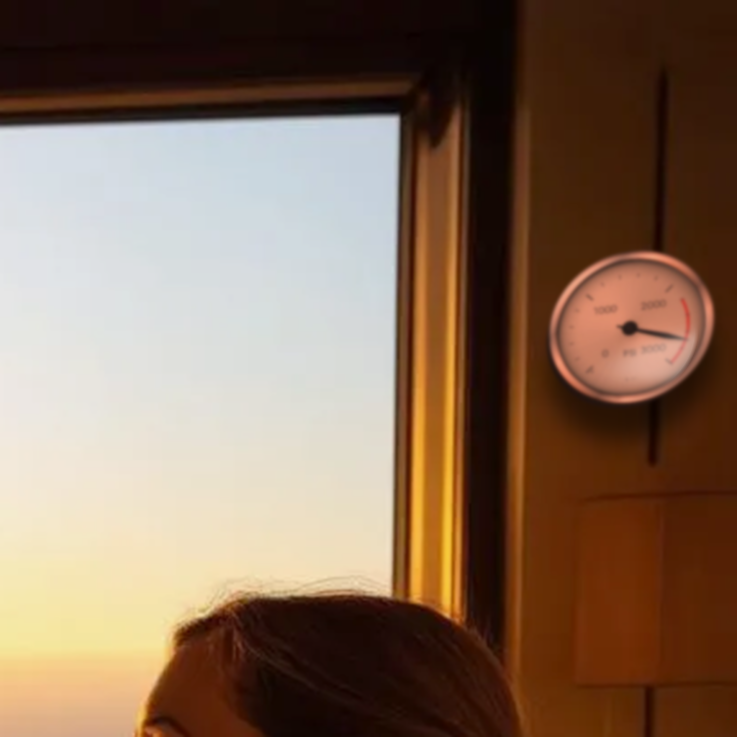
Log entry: 2700 psi
